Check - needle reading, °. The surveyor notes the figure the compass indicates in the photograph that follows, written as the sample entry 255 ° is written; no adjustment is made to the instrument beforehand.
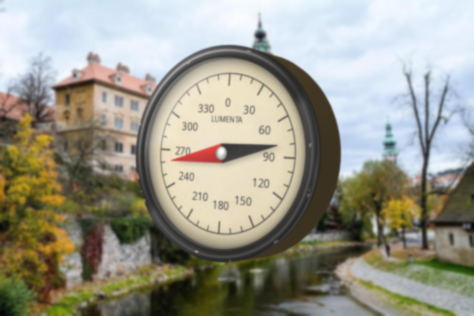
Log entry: 260 °
